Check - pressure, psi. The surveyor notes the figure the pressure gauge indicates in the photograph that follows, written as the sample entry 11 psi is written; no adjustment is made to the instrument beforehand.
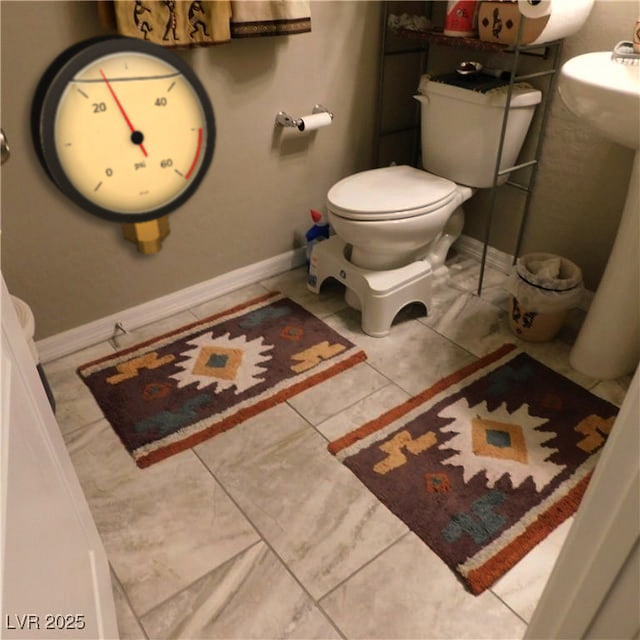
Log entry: 25 psi
